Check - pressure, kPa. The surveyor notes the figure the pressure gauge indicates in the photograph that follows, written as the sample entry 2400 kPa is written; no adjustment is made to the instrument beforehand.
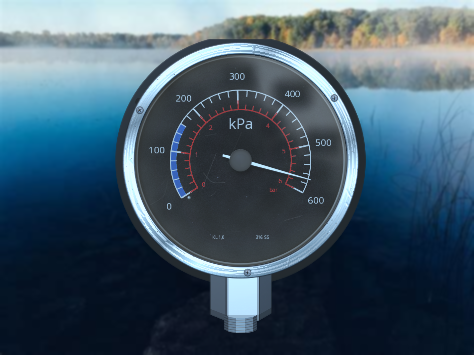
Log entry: 570 kPa
